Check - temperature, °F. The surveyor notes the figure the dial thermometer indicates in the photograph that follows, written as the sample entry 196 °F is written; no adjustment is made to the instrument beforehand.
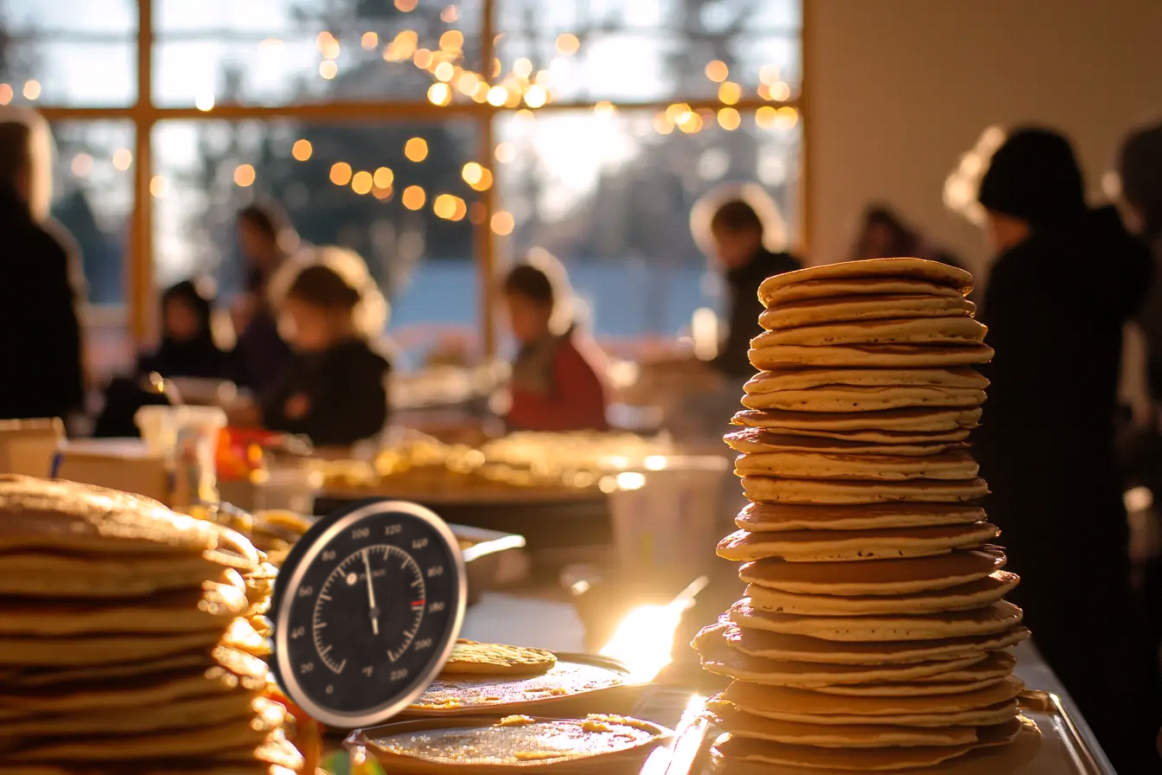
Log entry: 100 °F
